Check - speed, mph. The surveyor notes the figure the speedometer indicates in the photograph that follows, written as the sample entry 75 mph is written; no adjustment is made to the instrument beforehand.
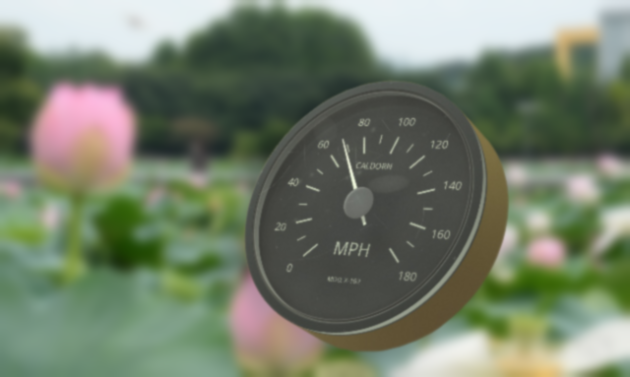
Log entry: 70 mph
